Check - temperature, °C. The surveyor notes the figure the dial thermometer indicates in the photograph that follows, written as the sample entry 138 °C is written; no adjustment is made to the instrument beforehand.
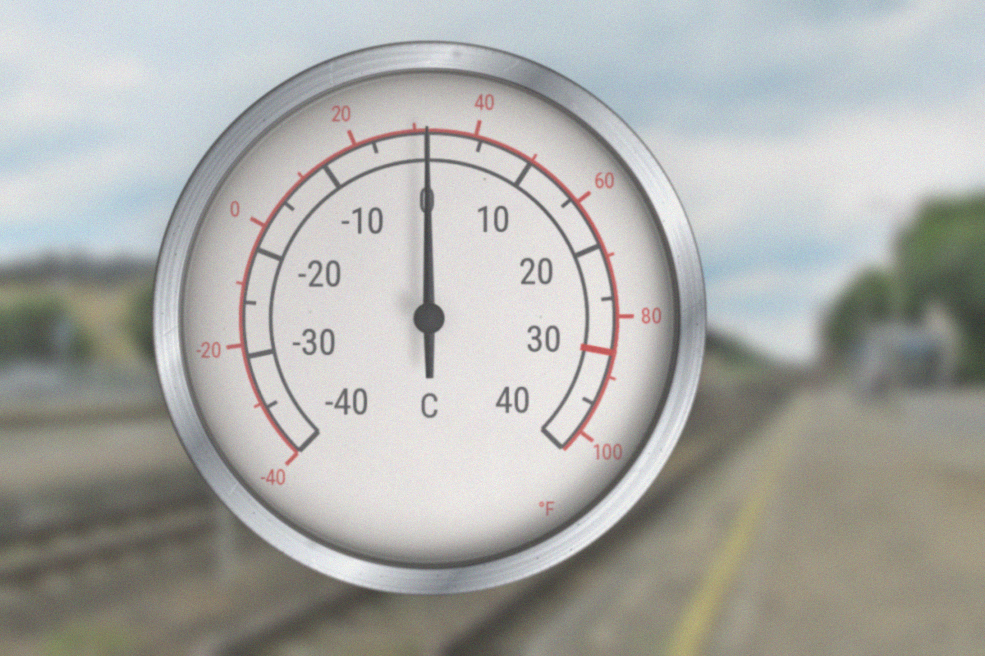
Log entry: 0 °C
